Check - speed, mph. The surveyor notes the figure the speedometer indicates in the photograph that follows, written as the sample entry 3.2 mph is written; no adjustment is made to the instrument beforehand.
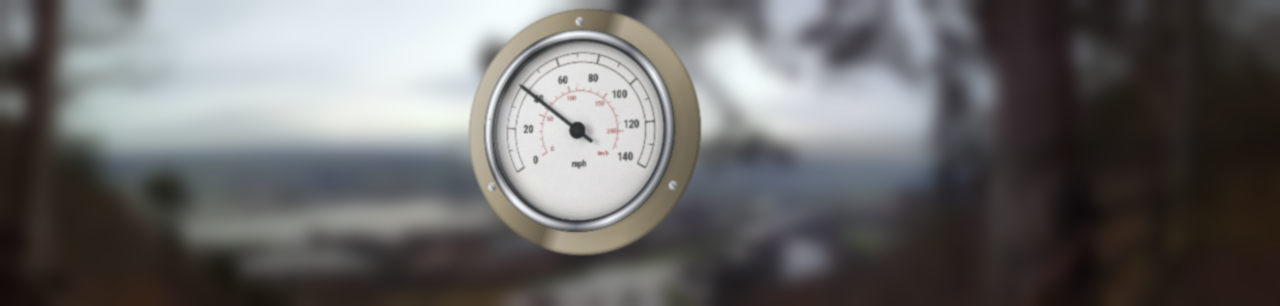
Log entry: 40 mph
